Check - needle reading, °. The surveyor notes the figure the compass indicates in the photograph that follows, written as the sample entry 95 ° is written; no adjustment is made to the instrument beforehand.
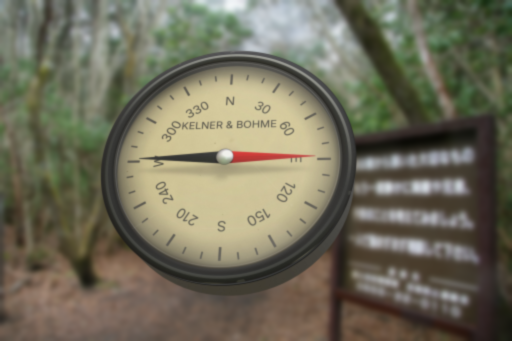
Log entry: 90 °
